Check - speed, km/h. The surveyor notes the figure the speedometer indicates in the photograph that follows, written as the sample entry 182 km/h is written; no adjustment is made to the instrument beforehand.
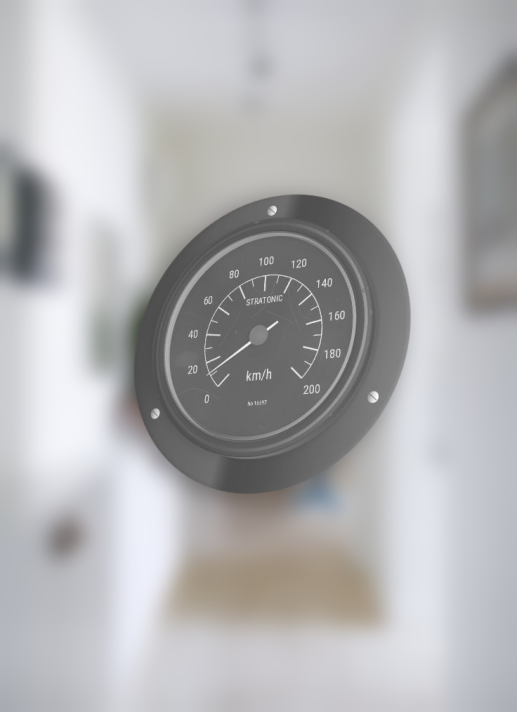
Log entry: 10 km/h
